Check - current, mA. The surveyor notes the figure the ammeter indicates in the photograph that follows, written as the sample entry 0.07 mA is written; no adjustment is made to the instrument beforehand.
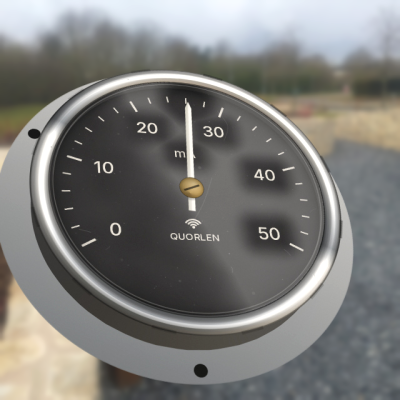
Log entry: 26 mA
